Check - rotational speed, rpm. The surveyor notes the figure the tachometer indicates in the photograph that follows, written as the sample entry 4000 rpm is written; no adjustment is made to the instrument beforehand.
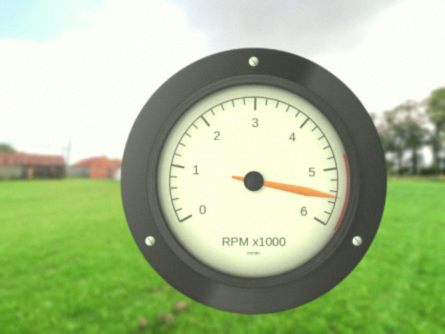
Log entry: 5500 rpm
